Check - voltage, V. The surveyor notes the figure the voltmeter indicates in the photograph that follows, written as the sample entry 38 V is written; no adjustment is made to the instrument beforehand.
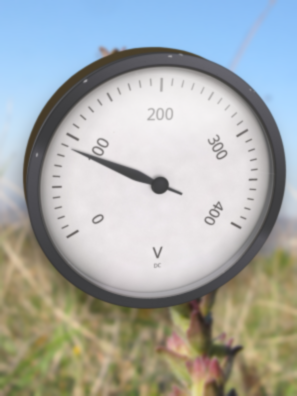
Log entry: 90 V
